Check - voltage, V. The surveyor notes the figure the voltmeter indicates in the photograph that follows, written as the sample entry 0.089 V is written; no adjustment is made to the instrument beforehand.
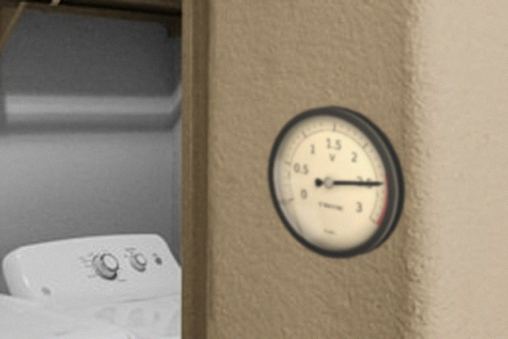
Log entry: 2.5 V
